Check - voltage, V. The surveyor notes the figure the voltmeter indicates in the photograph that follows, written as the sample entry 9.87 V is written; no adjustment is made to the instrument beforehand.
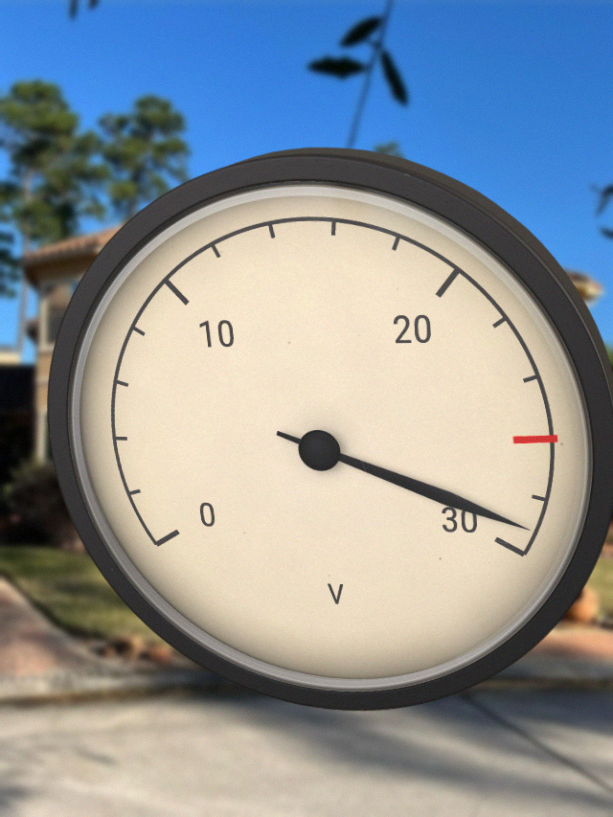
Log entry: 29 V
